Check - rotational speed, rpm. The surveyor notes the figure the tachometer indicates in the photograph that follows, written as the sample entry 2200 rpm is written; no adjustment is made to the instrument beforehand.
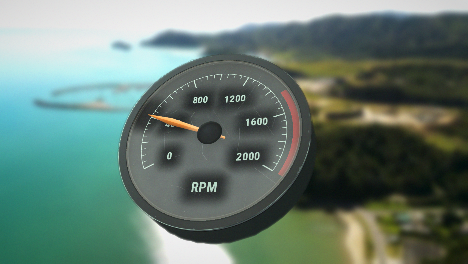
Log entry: 400 rpm
